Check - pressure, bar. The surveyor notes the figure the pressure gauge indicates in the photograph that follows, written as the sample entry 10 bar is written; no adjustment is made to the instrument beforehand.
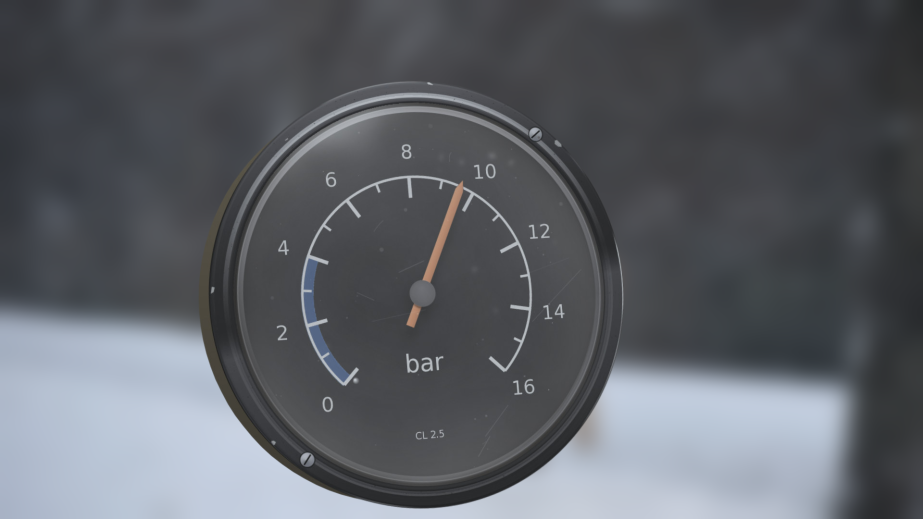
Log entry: 9.5 bar
